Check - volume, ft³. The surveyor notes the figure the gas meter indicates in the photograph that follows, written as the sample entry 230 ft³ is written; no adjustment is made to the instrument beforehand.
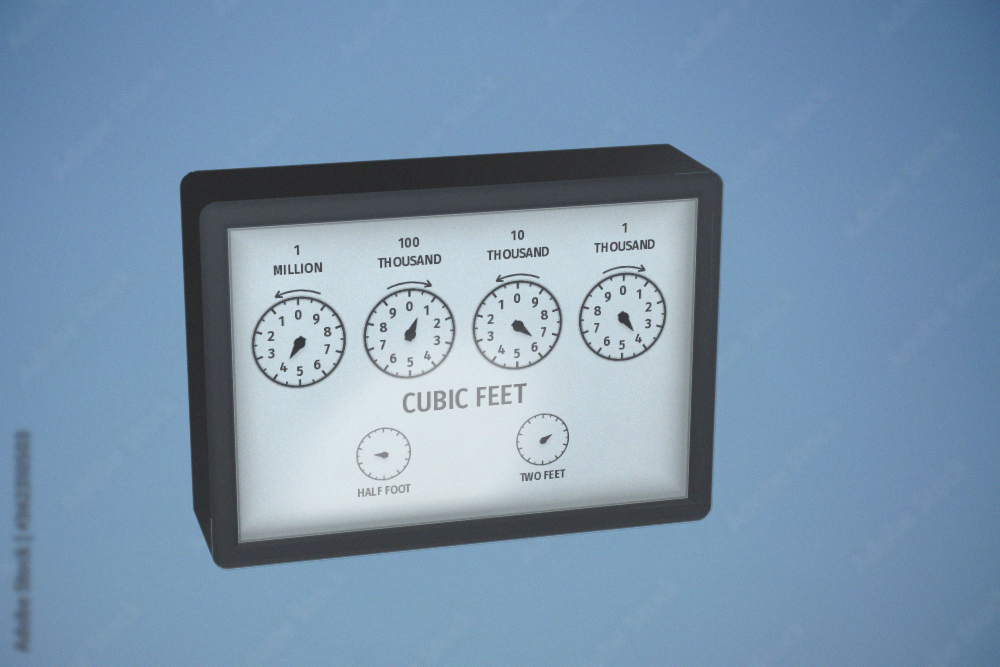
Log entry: 406400 ft³
